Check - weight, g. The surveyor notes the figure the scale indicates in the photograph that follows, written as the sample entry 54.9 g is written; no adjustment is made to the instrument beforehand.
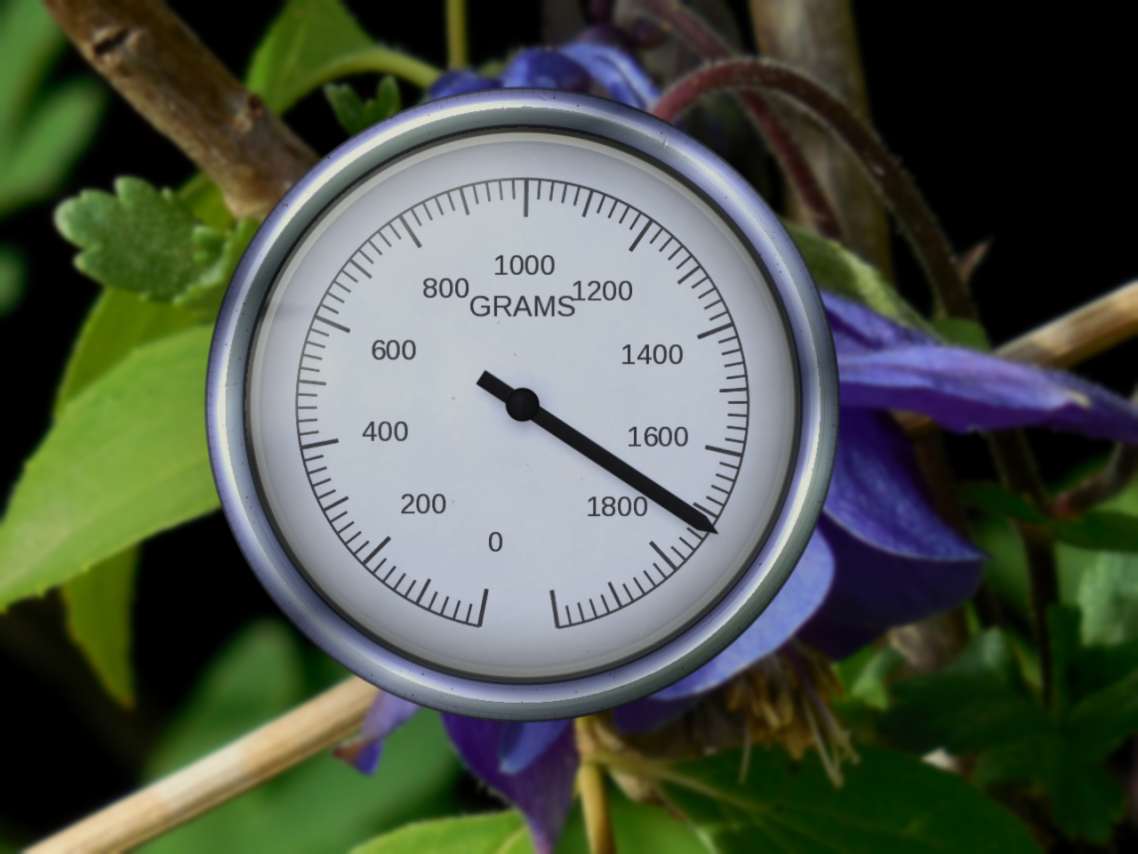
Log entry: 1720 g
